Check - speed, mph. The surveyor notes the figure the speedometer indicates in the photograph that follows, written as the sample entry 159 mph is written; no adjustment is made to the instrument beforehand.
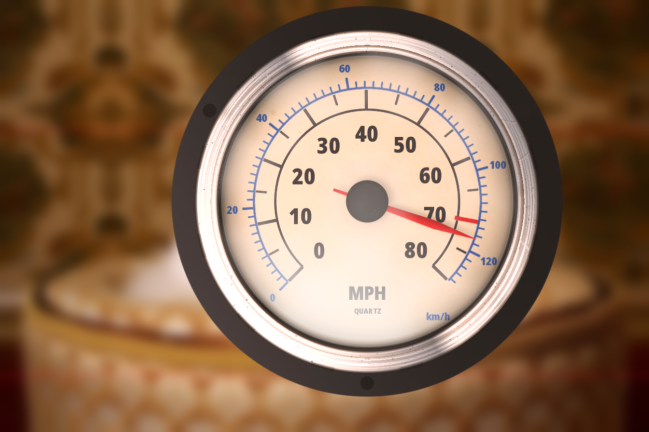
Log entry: 72.5 mph
